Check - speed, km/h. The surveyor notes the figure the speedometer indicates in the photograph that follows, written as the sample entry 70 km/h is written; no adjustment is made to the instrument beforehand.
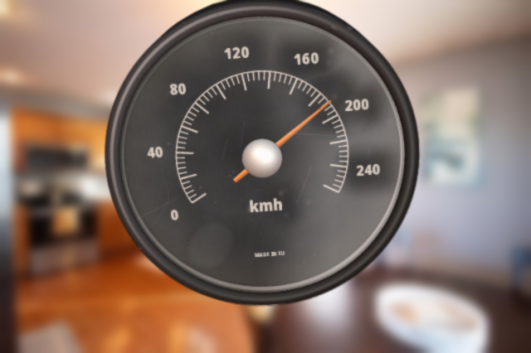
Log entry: 188 km/h
